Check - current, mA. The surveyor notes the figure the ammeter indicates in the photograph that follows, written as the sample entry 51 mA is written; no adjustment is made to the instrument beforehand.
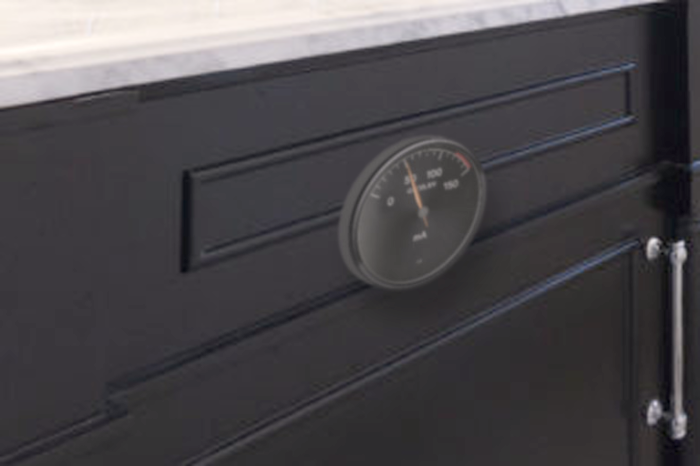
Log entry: 50 mA
